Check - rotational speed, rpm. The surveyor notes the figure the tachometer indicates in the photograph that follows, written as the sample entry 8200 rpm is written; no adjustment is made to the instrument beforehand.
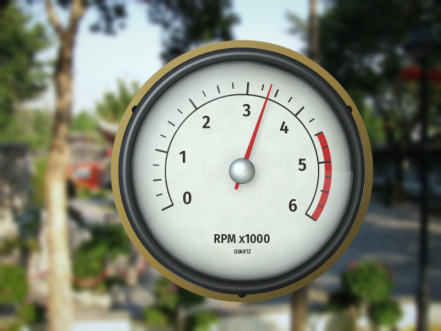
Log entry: 3375 rpm
